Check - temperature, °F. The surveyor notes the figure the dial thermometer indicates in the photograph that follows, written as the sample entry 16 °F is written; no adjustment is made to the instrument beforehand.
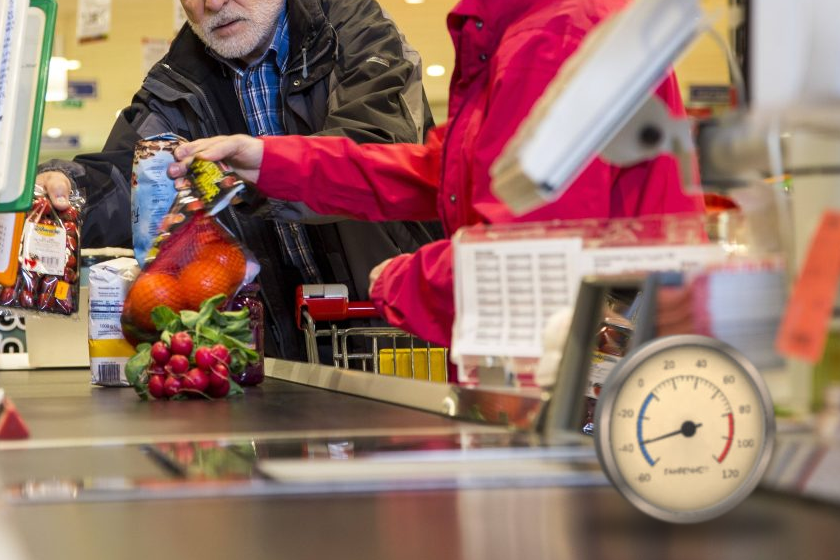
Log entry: -40 °F
